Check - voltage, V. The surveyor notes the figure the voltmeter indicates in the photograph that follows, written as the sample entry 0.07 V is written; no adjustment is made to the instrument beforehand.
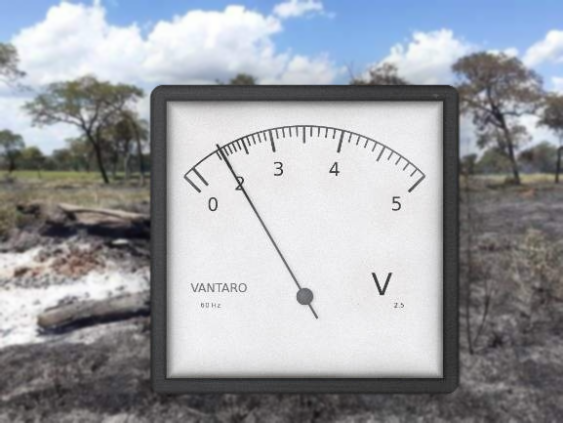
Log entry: 2 V
